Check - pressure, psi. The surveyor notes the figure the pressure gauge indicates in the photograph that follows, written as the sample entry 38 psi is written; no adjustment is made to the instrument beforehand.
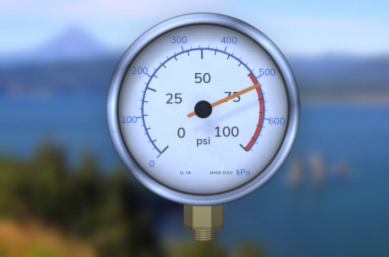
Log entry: 75 psi
